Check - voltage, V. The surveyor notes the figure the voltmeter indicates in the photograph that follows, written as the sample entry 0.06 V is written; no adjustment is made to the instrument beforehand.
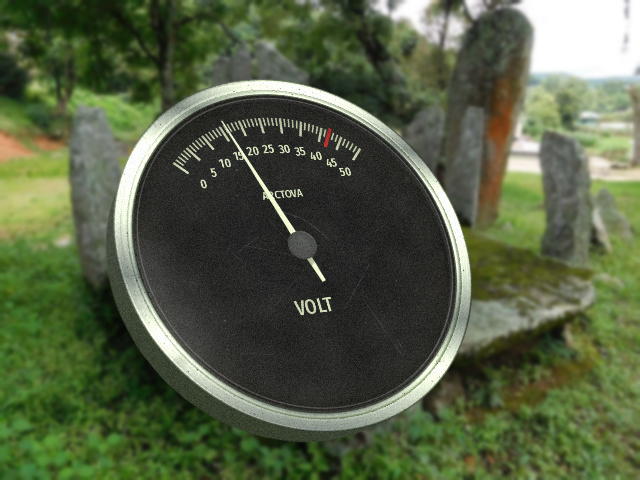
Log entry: 15 V
